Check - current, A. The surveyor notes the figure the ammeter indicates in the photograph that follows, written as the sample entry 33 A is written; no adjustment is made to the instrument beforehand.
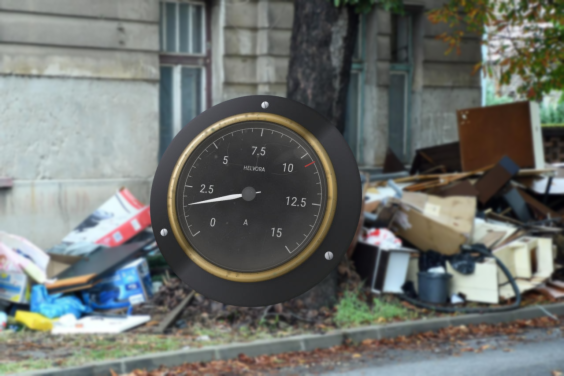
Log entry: 1.5 A
